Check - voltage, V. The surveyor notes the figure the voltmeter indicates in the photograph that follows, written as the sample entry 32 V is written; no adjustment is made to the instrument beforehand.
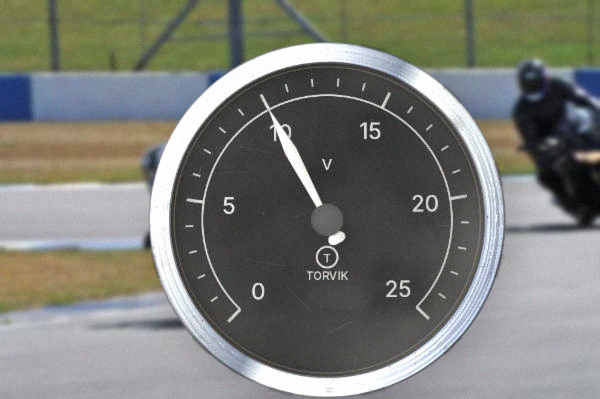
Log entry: 10 V
